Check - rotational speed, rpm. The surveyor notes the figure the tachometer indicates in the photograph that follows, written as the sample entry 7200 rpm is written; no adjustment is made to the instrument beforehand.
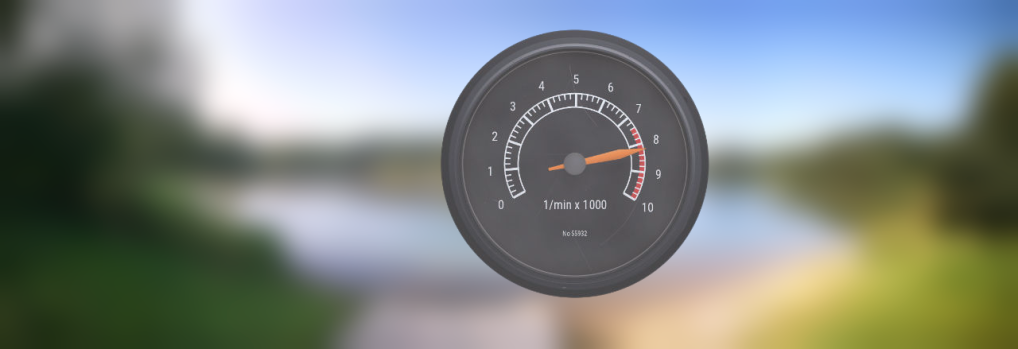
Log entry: 8200 rpm
